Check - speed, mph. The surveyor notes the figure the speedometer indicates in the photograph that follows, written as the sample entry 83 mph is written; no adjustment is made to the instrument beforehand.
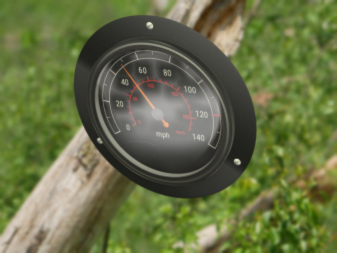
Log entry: 50 mph
